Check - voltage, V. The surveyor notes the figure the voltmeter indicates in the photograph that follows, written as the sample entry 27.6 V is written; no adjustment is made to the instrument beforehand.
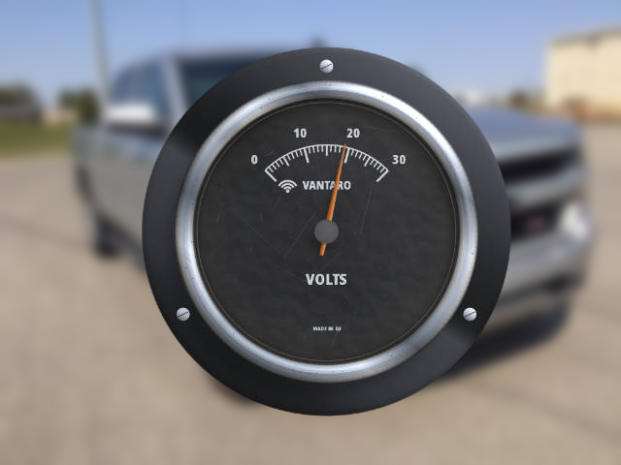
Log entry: 19 V
